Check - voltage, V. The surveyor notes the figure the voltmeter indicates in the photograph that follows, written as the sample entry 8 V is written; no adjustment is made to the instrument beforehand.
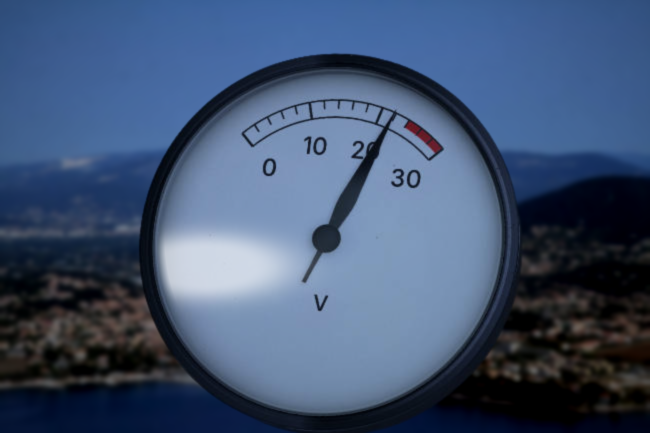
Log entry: 22 V
